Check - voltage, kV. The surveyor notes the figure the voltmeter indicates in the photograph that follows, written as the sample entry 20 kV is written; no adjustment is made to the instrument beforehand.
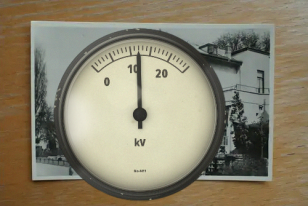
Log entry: 12 kV
